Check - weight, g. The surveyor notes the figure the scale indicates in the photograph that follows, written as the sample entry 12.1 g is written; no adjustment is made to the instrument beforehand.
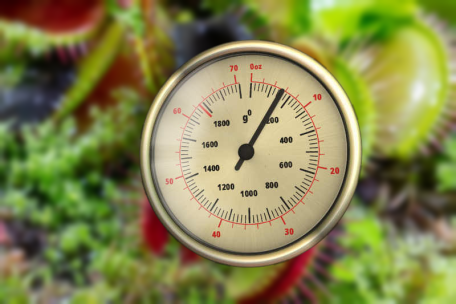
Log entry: 160 g
